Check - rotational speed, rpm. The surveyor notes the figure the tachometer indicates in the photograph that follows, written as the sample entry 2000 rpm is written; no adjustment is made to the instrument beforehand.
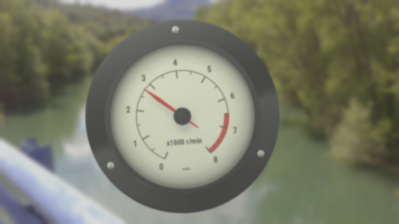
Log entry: 2750 rpm
